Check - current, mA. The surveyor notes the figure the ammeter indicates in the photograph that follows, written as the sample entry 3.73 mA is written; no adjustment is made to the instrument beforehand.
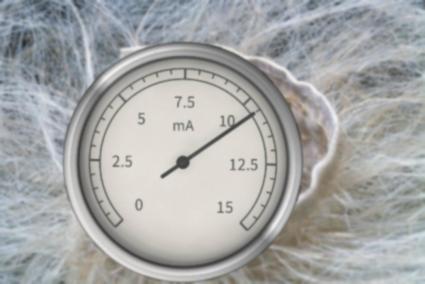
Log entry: 10.5 mA
